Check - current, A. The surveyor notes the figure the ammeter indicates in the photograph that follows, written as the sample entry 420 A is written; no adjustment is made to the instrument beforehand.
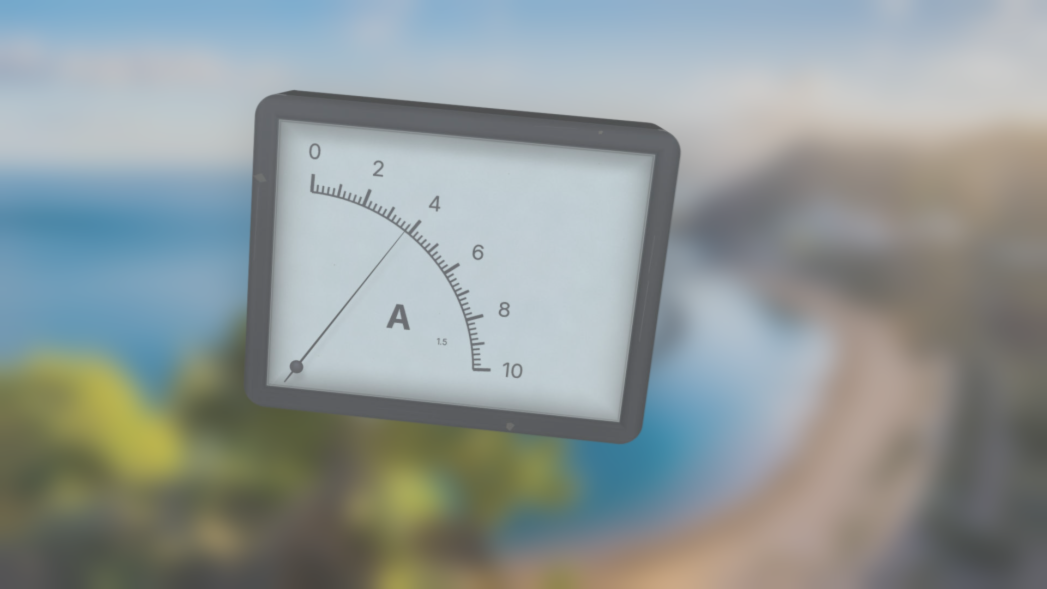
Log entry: 3.8 A
